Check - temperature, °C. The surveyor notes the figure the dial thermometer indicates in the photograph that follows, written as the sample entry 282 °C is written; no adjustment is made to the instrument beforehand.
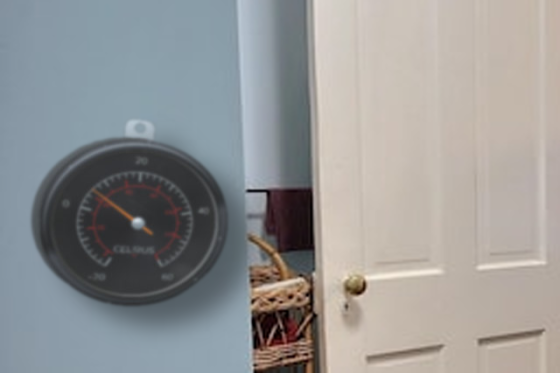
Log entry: 6 °C
